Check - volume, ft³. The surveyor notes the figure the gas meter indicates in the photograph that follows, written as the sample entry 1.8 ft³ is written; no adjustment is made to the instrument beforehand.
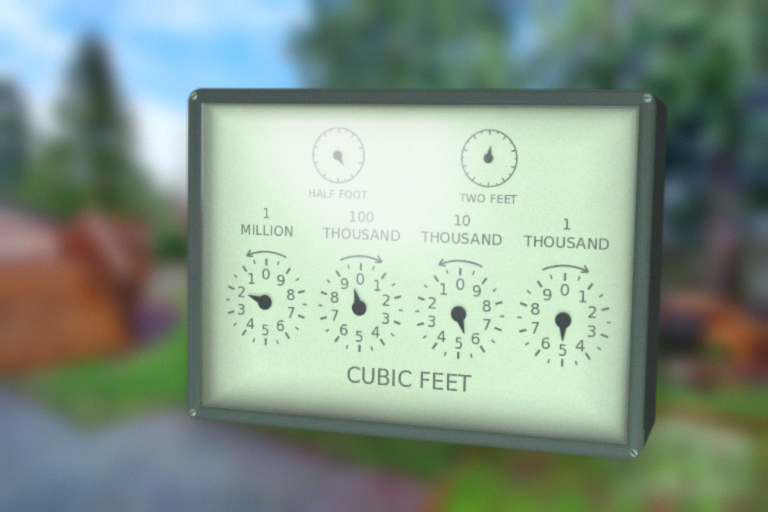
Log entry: 195500 ft³
